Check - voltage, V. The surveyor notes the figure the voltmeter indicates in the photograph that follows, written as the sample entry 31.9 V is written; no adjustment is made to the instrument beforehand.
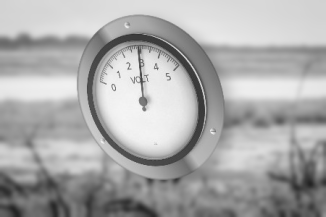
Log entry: 3 V
